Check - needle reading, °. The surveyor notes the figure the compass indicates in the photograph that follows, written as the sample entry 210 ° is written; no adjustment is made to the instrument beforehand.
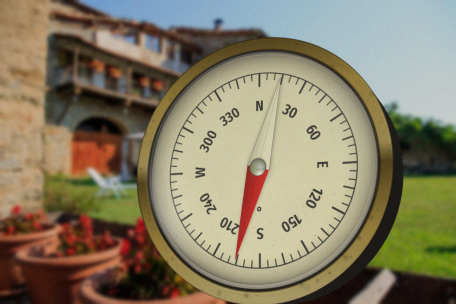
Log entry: 195 °
